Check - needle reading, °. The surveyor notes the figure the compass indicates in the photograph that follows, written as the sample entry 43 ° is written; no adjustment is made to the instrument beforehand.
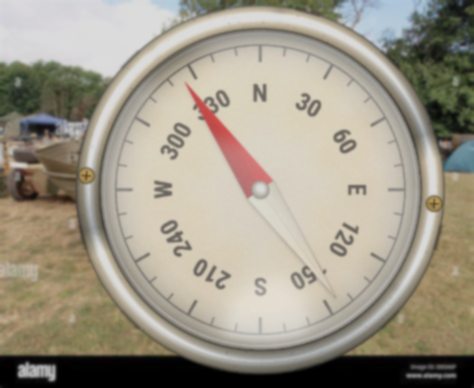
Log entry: 325 °
